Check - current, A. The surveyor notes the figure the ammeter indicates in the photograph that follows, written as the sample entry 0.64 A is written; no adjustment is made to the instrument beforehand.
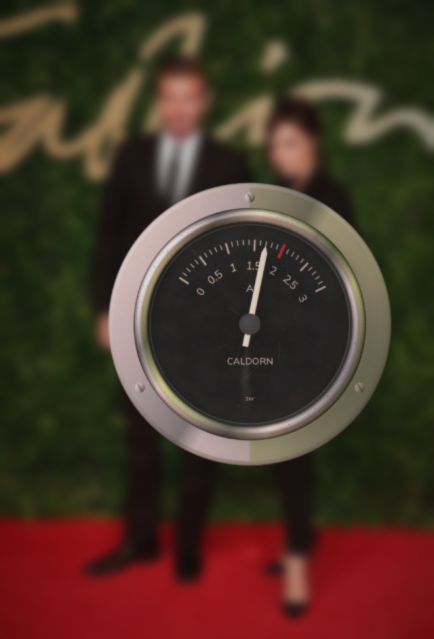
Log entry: 1.7 A
